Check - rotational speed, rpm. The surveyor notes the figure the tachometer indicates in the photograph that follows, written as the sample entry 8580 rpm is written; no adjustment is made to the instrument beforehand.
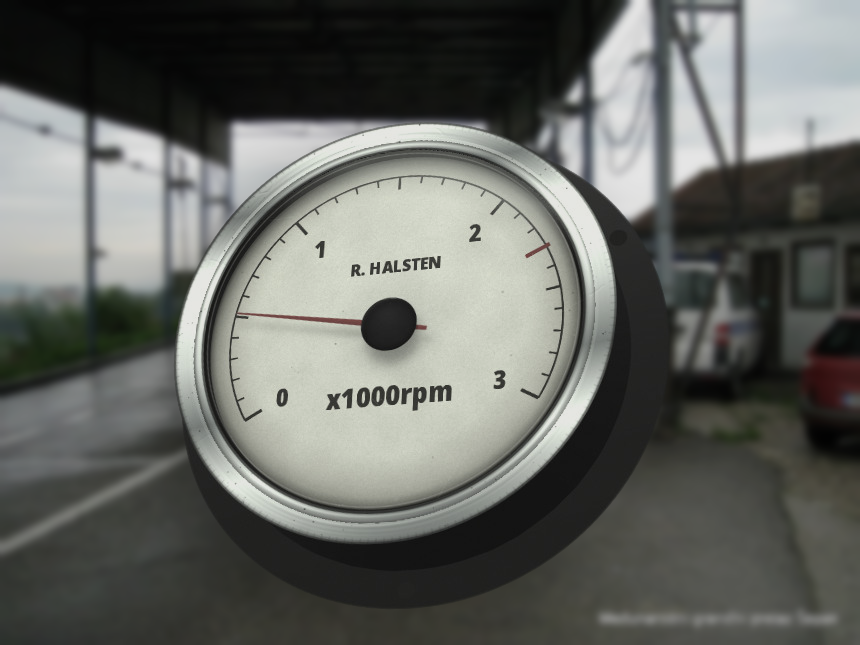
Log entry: 500 rpm
